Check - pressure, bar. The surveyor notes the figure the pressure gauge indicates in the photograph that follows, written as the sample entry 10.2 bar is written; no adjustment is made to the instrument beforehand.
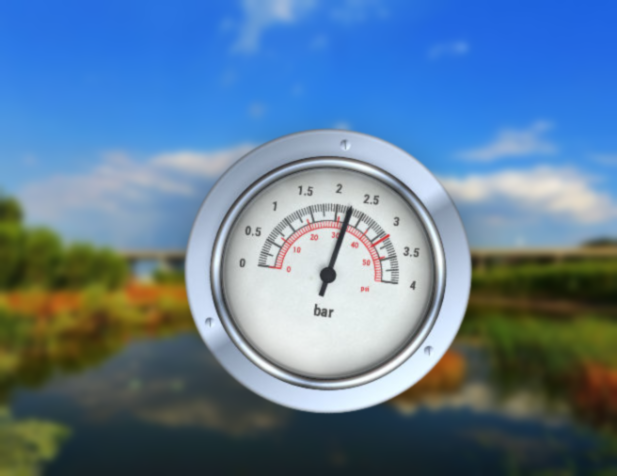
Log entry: 2.25 bar
